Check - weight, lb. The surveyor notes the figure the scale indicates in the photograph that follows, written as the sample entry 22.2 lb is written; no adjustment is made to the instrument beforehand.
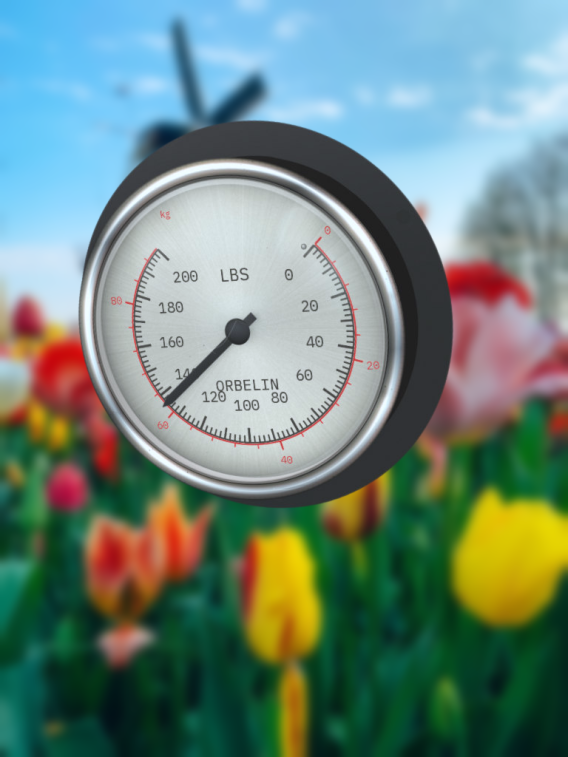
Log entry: 136 lb
